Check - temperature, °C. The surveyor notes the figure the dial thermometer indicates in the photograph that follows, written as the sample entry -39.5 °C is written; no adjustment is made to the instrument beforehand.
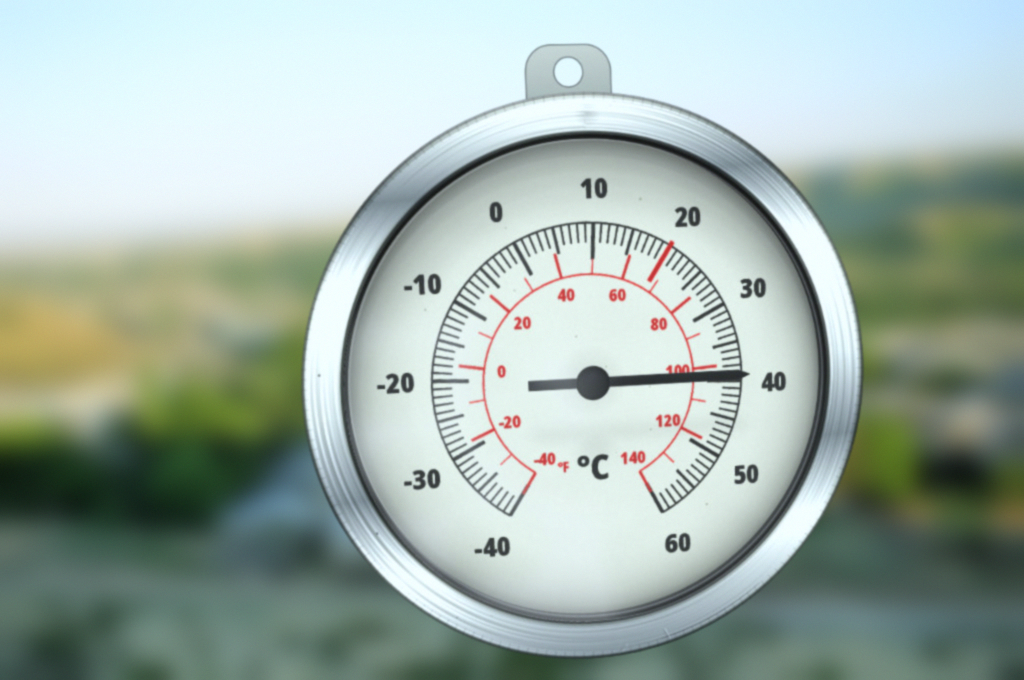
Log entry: 39 °C
